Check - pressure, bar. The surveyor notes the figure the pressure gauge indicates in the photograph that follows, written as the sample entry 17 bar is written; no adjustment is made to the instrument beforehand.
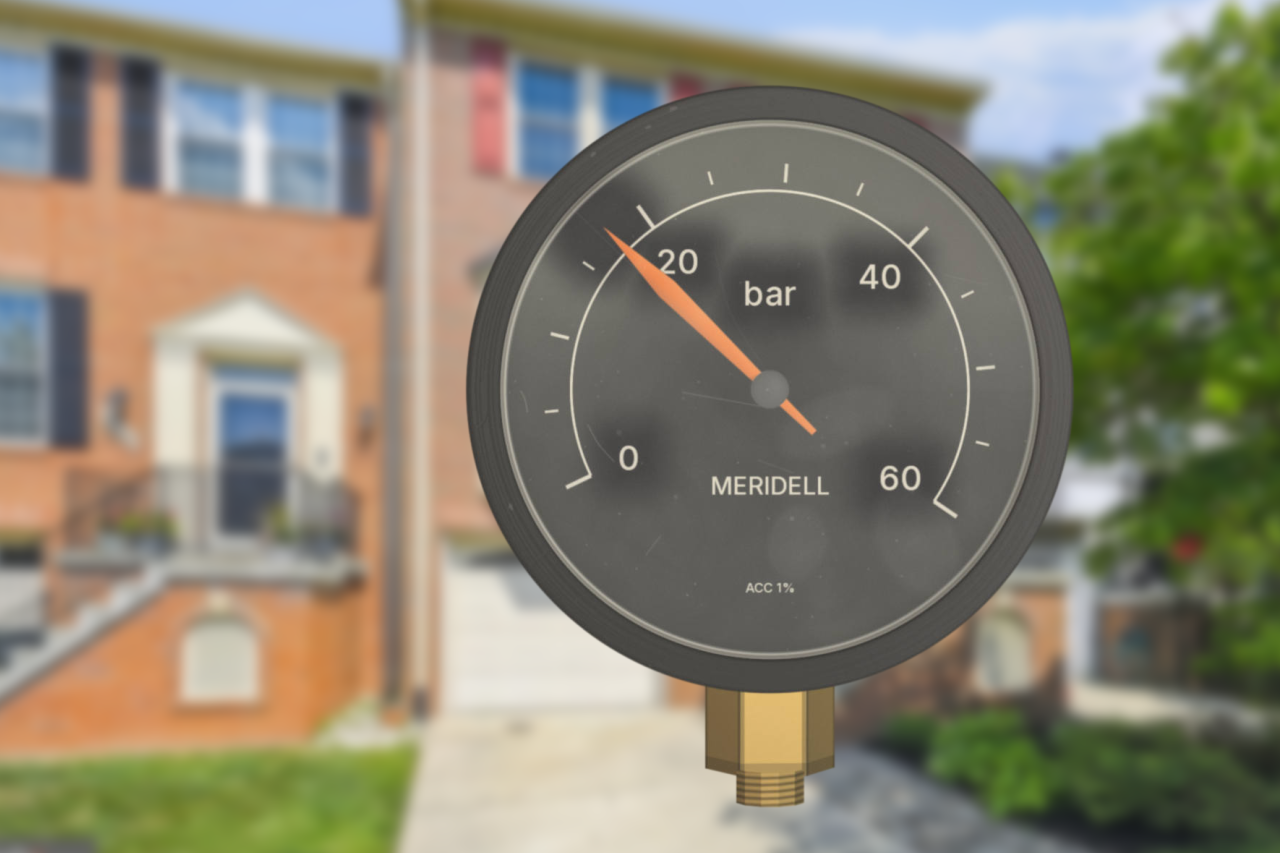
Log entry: 17.5 bar
